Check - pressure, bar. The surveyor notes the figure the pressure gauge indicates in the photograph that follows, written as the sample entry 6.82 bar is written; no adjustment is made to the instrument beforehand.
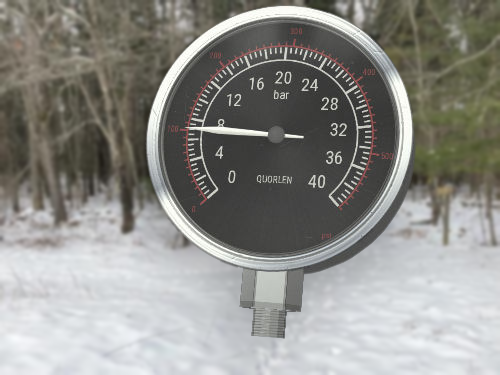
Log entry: 7 bar
